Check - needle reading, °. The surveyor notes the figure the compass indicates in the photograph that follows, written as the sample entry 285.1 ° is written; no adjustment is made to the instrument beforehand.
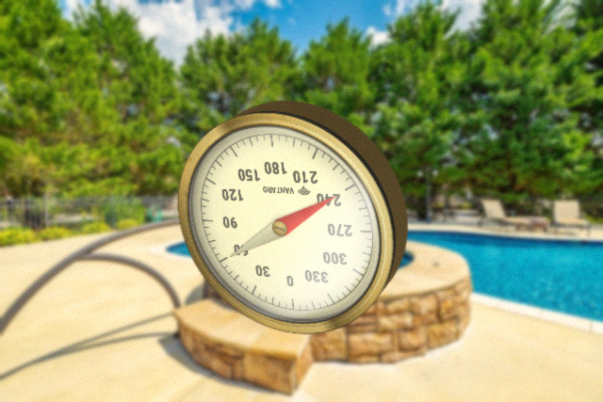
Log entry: 240 °
